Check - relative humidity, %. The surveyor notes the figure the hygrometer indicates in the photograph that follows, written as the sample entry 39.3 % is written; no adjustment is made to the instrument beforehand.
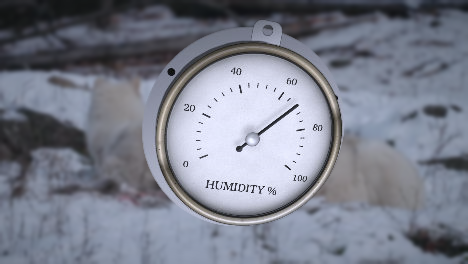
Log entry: 68 %
